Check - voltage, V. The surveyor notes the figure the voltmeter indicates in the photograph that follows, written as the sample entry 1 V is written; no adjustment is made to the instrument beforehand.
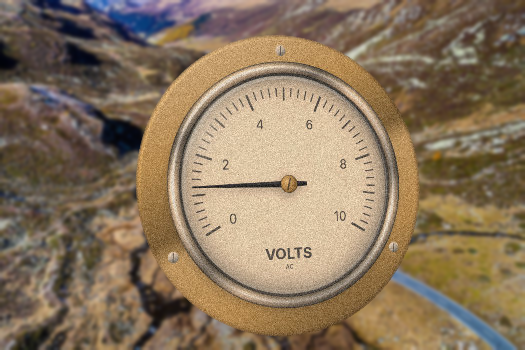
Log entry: 1.2 V
